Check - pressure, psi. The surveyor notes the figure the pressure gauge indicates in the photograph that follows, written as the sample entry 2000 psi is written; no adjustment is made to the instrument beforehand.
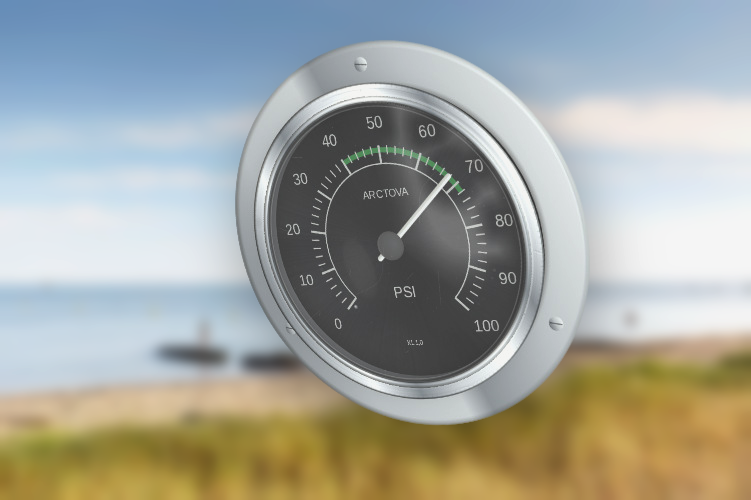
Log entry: 68 psi
